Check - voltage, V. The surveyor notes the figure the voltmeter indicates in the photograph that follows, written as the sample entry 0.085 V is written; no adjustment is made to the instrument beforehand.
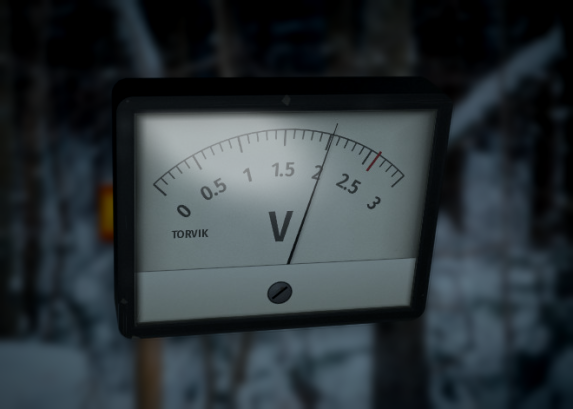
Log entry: 2 V
